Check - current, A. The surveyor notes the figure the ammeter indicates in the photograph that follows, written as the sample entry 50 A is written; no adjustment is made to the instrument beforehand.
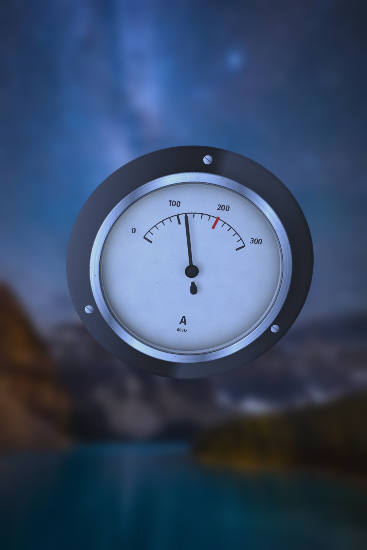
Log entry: 120 A
